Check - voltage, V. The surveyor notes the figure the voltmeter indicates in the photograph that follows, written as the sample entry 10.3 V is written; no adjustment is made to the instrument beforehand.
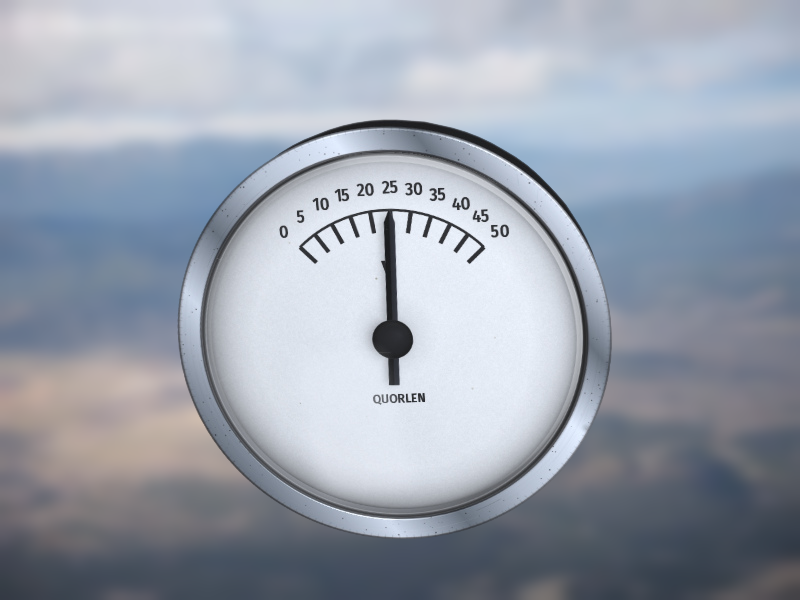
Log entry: 25 V
